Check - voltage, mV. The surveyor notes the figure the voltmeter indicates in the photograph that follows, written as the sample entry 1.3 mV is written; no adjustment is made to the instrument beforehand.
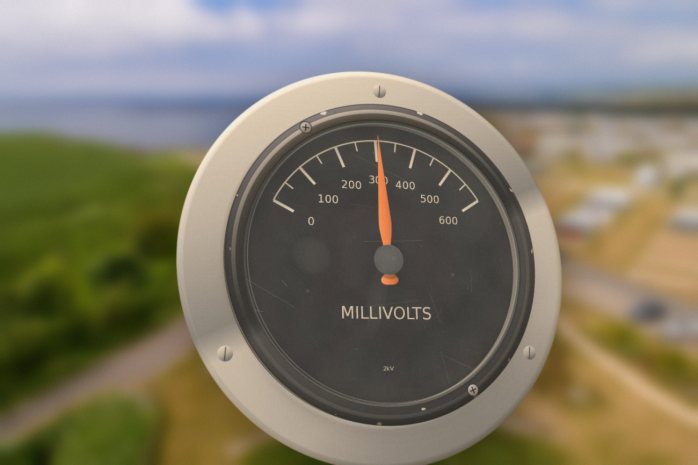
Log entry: 300 mV
